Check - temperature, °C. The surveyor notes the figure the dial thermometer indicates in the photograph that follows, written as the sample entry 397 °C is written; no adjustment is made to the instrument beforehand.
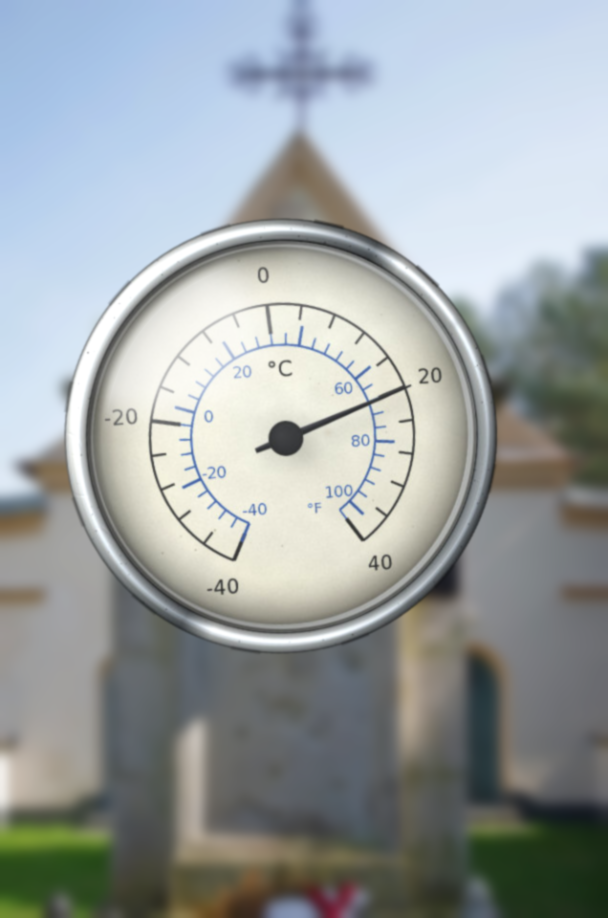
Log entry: 20 °C
